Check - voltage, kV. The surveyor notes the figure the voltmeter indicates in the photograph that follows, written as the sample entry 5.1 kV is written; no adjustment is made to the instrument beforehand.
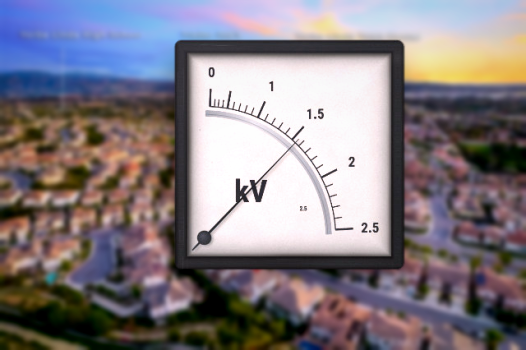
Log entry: 1.55 kV
